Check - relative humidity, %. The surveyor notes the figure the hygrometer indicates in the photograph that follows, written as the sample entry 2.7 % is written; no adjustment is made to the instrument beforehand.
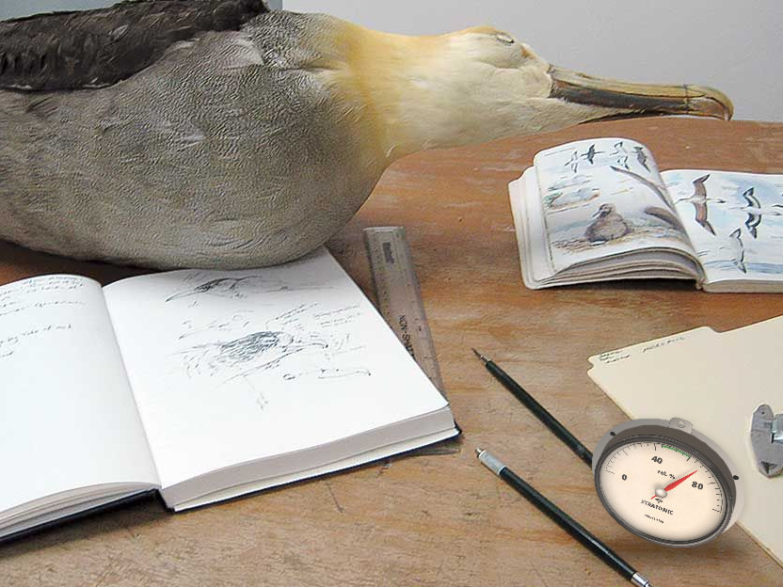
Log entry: 68 %
